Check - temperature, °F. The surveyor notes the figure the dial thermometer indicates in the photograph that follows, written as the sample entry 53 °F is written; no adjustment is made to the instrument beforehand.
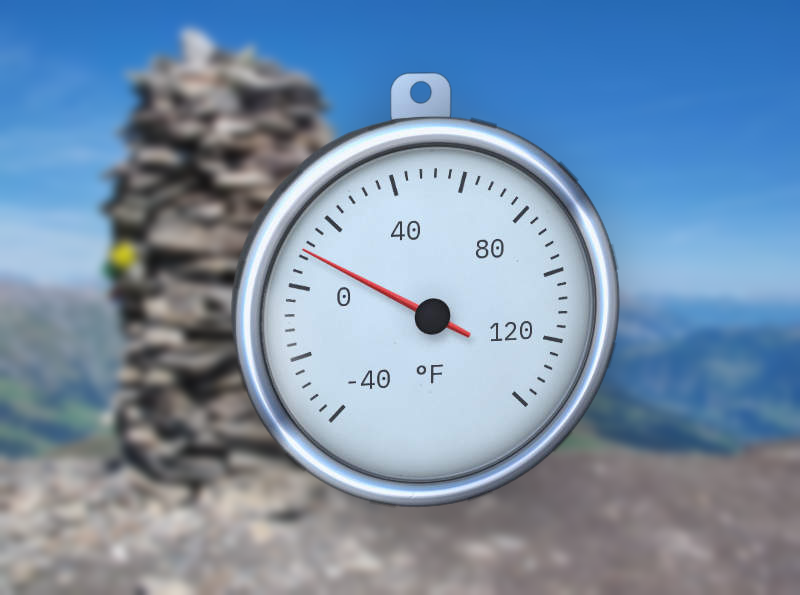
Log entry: 10 °F
